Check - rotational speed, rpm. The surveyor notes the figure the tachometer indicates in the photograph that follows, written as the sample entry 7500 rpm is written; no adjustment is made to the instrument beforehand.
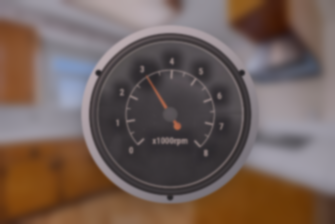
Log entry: 3000 rpm
